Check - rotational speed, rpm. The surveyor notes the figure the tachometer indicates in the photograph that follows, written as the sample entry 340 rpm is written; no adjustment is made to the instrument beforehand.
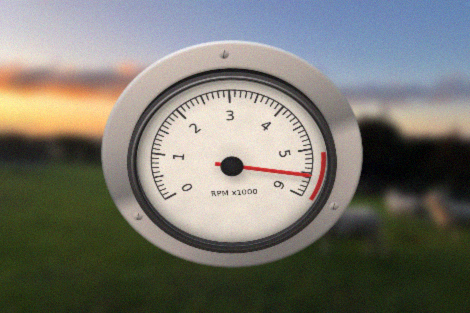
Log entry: 5500 rpm
